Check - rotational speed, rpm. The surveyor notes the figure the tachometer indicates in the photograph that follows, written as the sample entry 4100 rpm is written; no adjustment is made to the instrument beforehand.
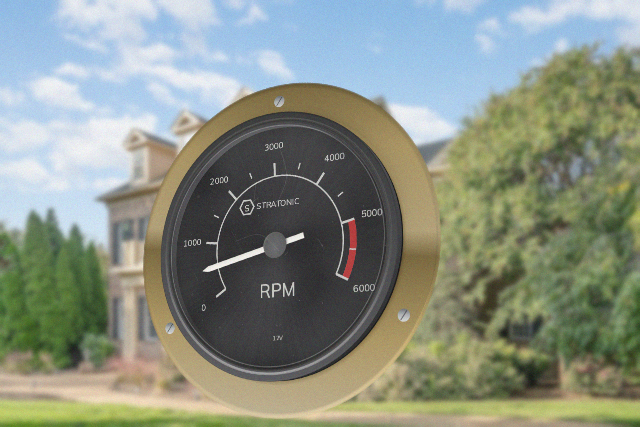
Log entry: 500 rpm
